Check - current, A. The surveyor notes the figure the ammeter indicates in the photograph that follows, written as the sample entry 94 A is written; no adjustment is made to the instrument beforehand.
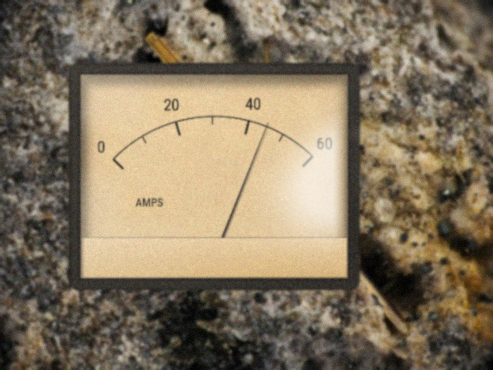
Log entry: 45 A
